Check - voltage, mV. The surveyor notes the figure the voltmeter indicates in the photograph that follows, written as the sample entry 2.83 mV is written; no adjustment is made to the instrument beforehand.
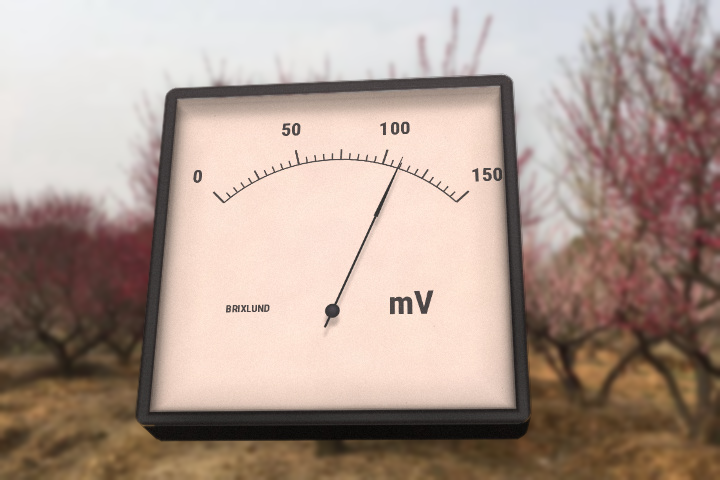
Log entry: 110 mV
